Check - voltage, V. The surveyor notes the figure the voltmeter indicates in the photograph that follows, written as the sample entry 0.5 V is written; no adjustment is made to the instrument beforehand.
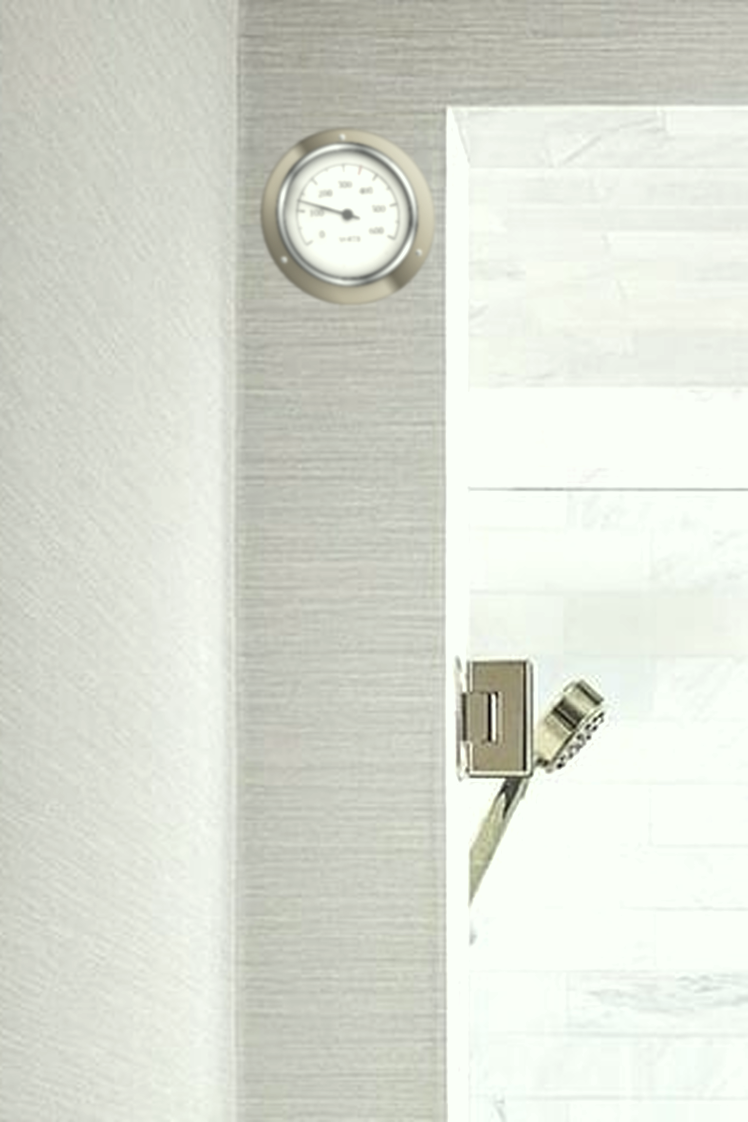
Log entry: 125 V
